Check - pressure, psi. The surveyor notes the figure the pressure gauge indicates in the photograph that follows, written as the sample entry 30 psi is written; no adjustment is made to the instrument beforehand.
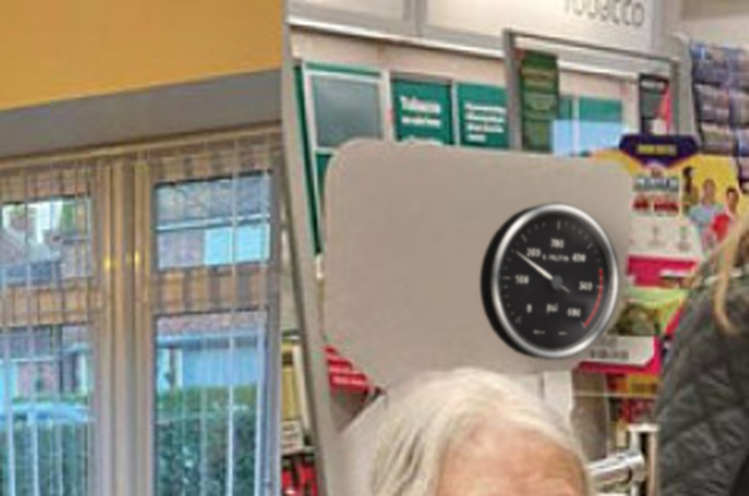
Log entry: 160 psi
